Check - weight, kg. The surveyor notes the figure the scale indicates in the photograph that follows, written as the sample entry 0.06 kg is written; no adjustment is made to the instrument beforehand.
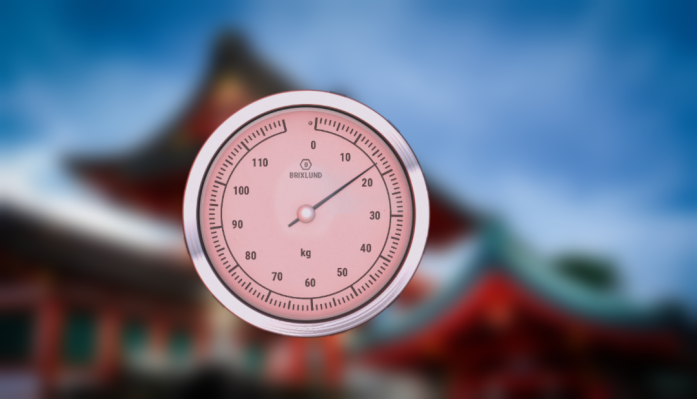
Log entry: 17 kg
